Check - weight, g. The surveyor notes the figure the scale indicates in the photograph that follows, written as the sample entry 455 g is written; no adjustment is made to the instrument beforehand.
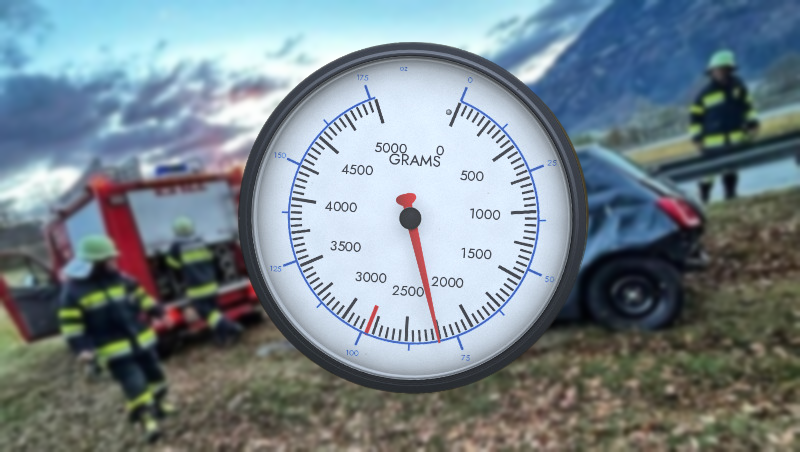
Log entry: 2250 g
